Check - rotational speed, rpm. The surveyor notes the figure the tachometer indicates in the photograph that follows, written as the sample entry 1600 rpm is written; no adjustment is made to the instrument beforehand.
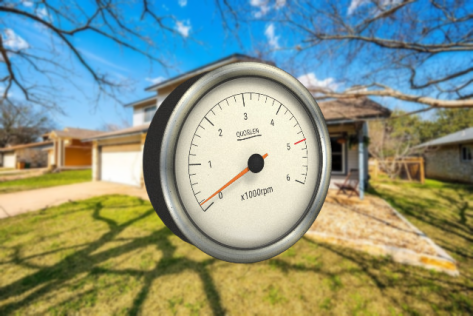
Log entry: 200 rpm
